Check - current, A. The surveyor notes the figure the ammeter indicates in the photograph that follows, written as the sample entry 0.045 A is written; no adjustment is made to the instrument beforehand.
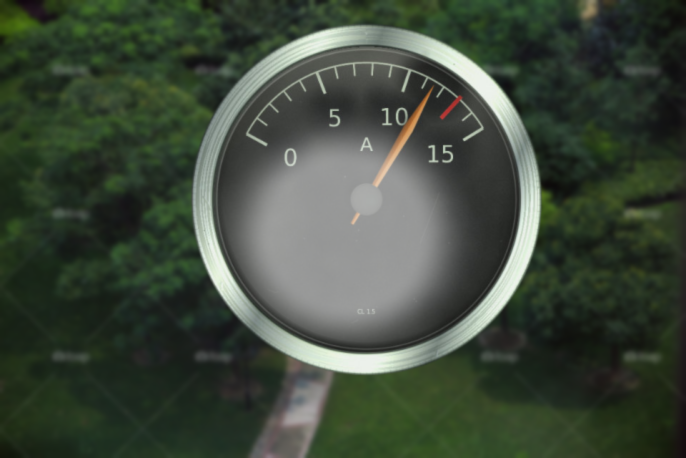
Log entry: 11.5 A
